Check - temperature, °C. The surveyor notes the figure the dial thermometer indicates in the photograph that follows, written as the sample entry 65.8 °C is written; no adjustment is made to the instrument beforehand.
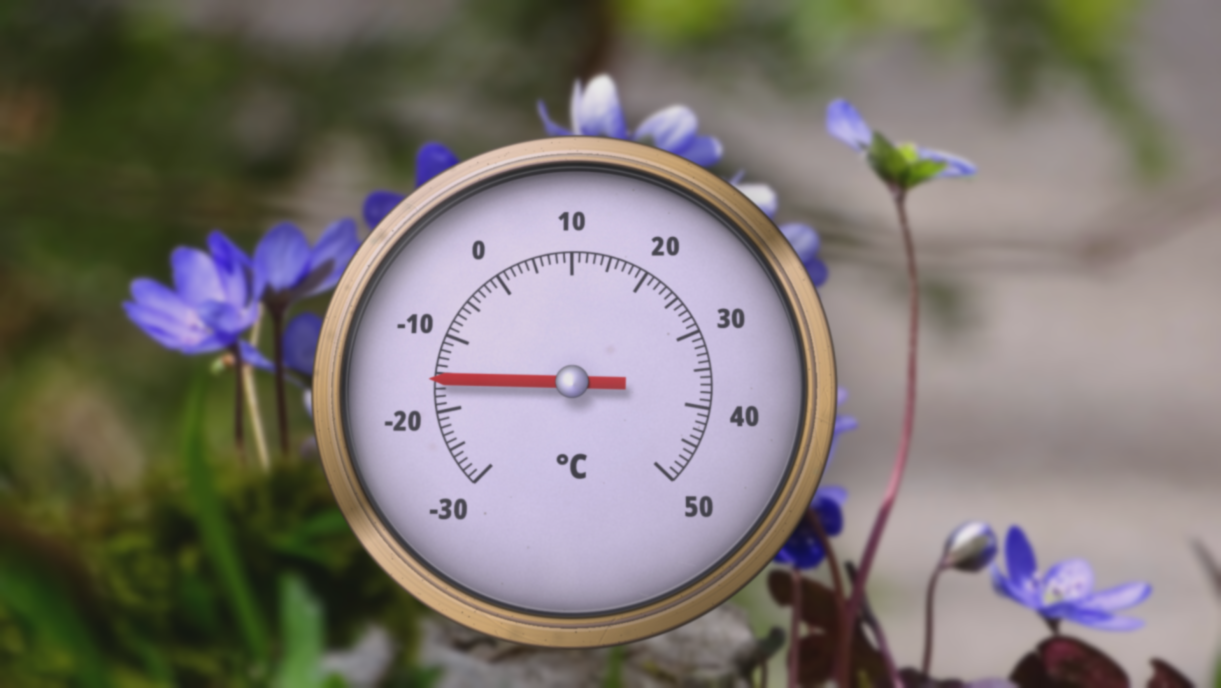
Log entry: -16 °C
